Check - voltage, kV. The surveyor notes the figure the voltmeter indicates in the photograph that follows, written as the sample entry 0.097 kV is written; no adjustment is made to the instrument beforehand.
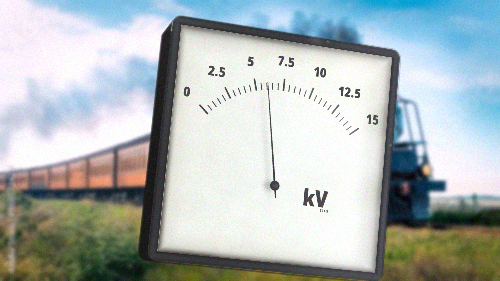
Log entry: 6 kV
